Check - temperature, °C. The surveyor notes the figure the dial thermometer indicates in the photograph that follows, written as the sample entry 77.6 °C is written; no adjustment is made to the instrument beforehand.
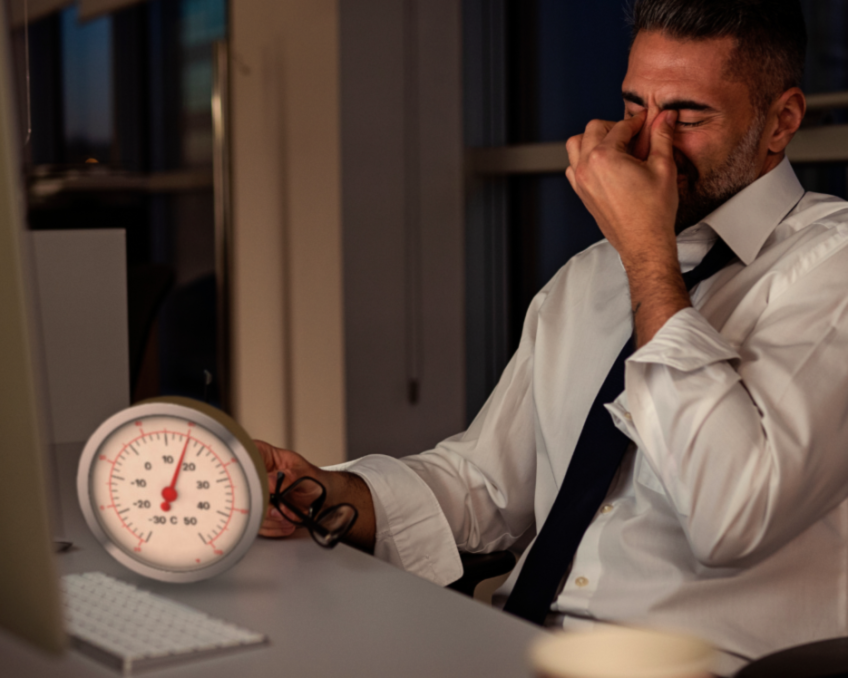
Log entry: 16 °C
